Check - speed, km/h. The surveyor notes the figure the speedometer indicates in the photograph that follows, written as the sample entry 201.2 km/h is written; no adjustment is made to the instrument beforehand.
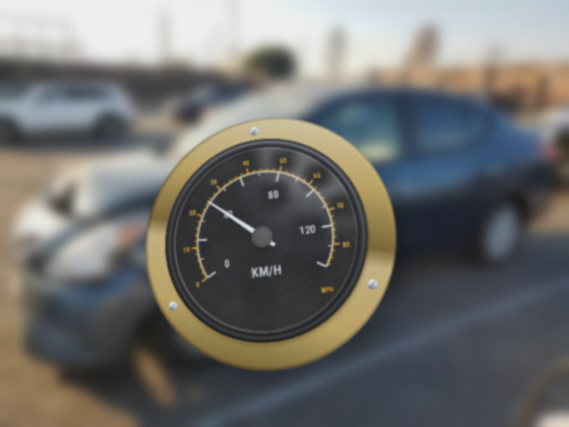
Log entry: 40 km/h
